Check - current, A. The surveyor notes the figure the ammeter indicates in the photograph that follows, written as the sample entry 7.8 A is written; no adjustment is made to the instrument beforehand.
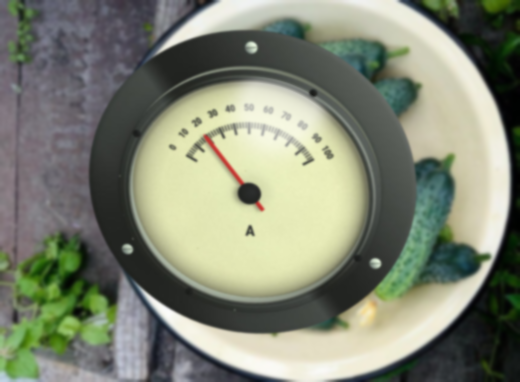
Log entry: 20 A
